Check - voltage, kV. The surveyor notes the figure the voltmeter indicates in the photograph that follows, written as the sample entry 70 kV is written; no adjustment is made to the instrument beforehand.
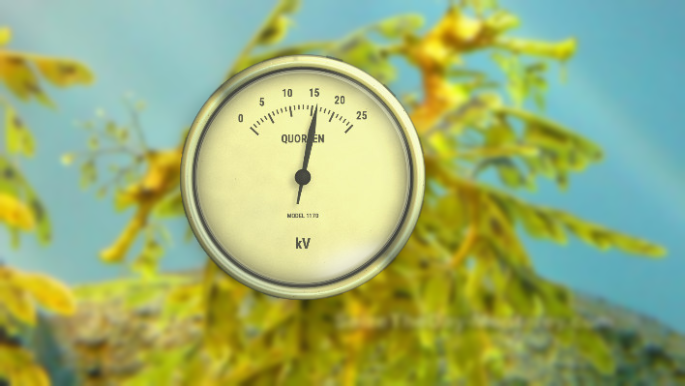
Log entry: 16 kV
